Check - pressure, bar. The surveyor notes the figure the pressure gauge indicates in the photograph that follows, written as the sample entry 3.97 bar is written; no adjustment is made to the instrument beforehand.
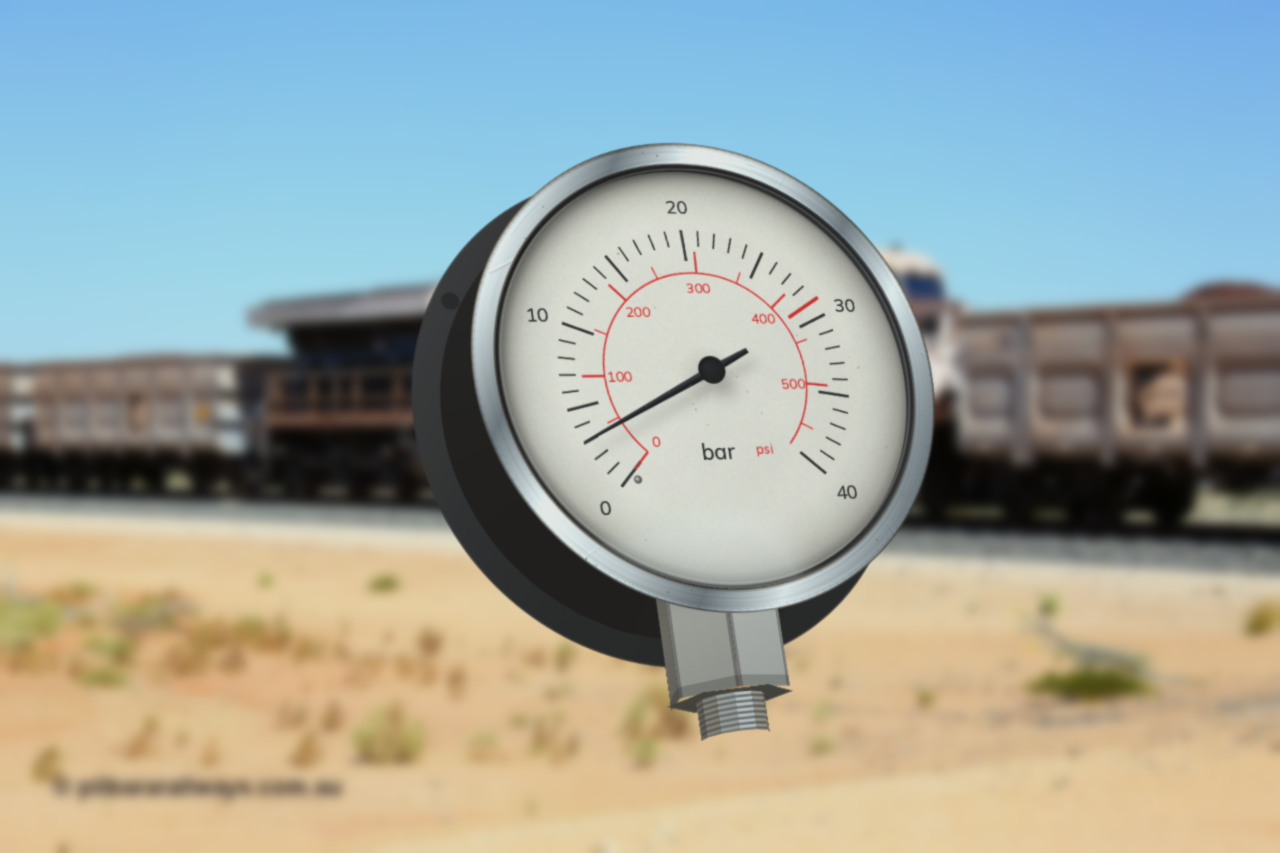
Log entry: 3 bar
